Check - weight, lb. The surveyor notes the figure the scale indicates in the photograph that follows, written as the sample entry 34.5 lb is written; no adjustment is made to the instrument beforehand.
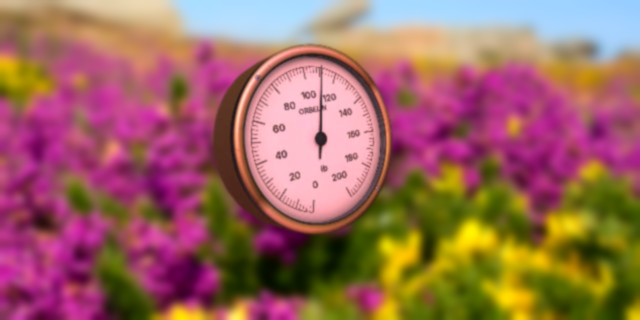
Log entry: 110 lb
